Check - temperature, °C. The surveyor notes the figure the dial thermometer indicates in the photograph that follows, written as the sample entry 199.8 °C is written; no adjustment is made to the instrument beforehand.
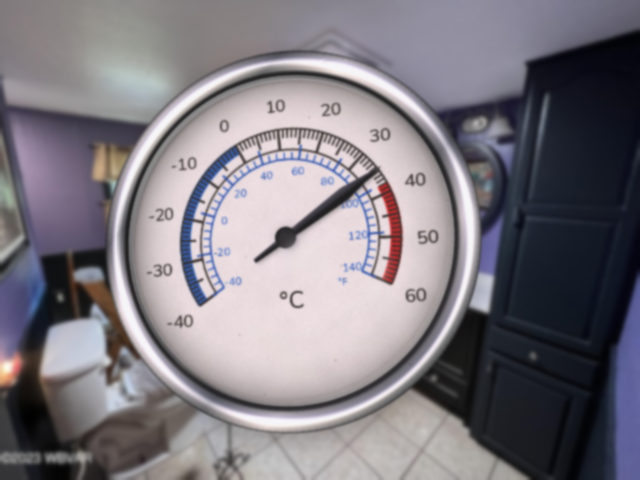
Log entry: 35 °C
